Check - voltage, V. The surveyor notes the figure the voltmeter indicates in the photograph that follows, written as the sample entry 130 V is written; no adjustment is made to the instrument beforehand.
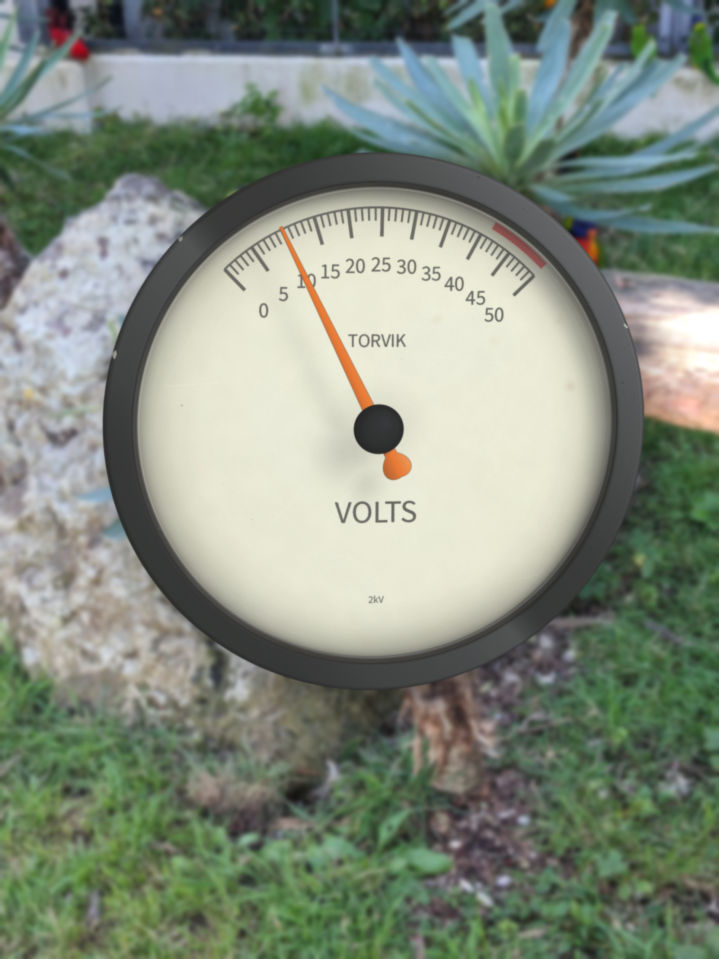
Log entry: 10 V
